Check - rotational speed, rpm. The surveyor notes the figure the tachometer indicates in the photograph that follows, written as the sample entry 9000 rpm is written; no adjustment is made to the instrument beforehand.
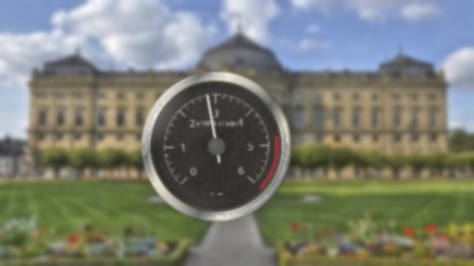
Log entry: 2800 rpm
